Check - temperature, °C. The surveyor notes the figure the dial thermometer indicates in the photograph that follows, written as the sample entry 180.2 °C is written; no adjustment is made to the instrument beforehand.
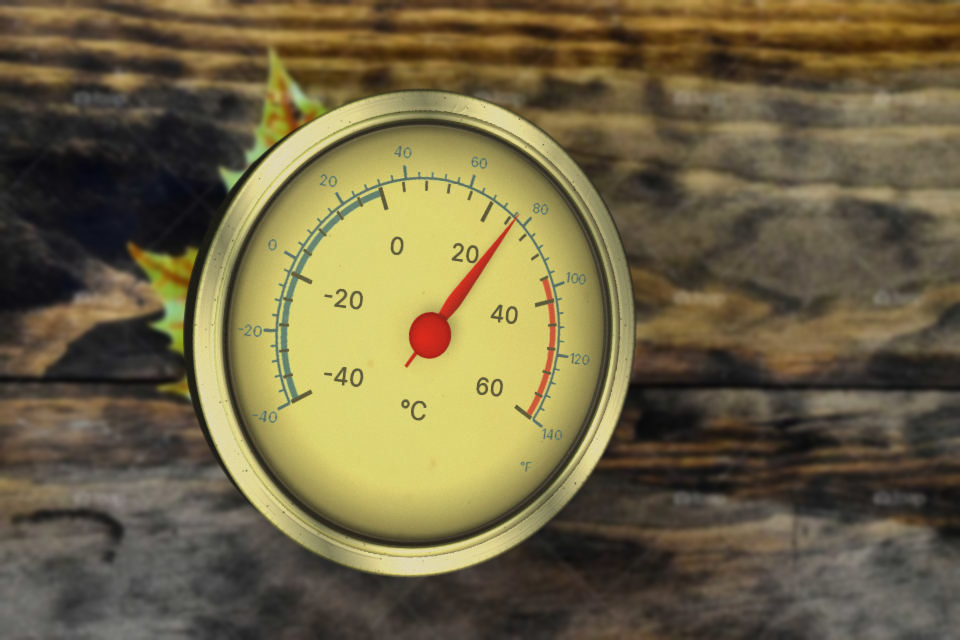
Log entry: 24 °C
